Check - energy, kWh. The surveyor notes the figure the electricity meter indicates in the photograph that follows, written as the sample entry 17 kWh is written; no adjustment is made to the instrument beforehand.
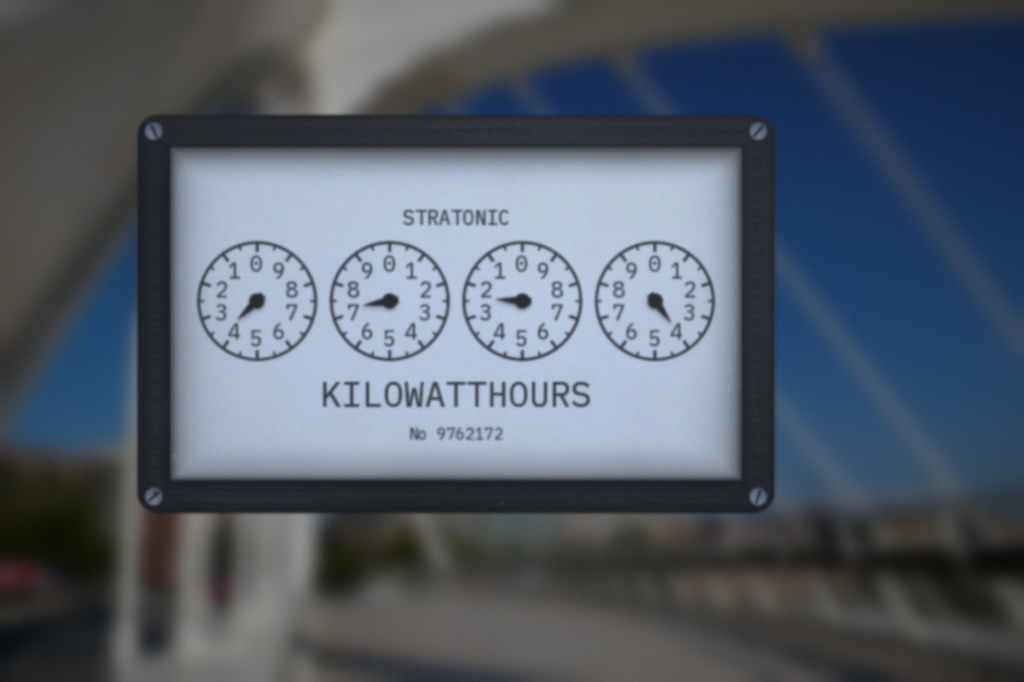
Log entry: 3724 kWh
